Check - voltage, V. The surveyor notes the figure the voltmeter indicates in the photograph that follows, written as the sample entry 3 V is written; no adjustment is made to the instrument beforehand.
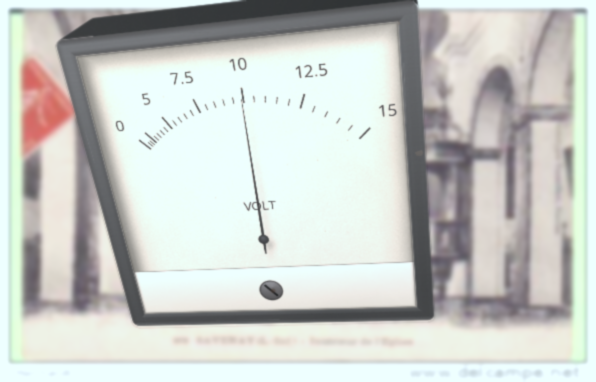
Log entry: 10 V
